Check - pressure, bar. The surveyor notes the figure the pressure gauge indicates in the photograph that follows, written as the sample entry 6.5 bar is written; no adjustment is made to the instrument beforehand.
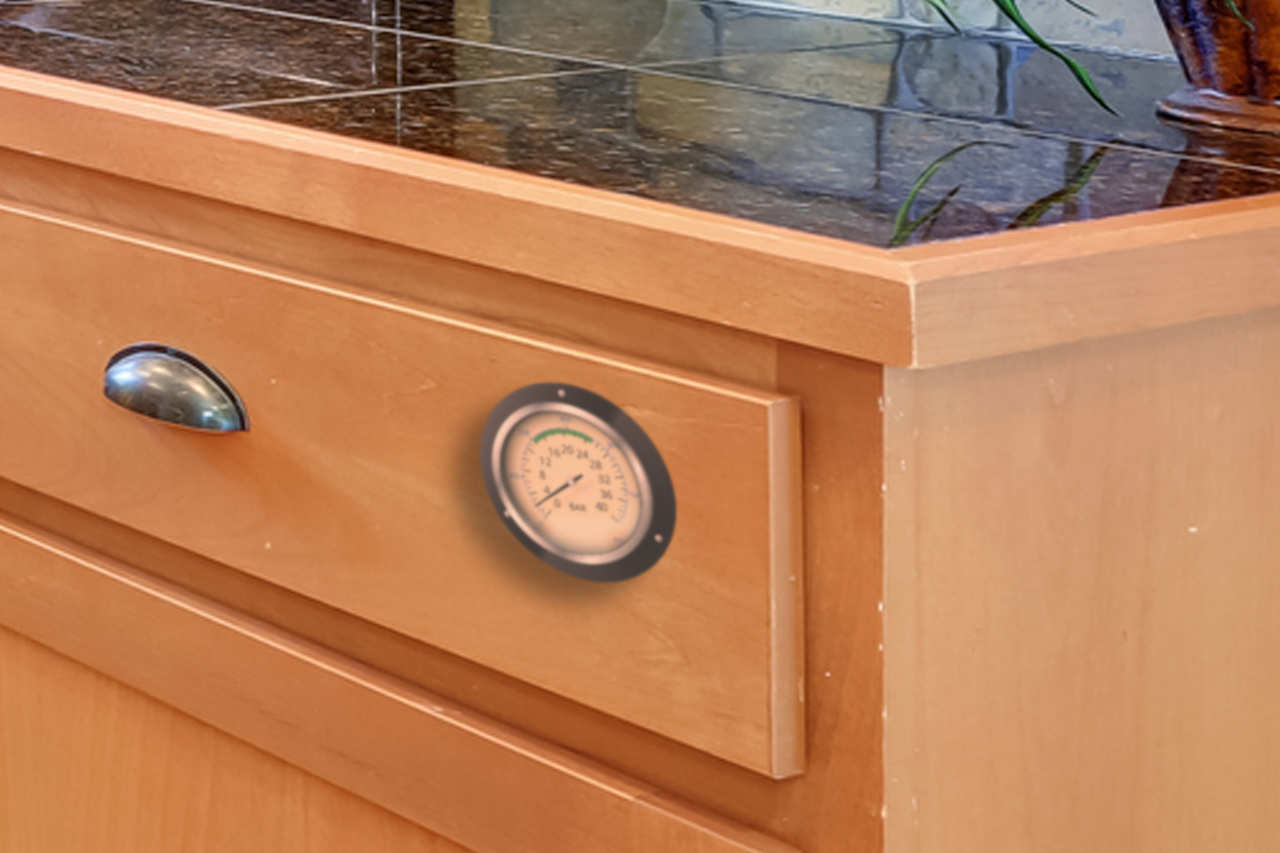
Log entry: 2 bar
